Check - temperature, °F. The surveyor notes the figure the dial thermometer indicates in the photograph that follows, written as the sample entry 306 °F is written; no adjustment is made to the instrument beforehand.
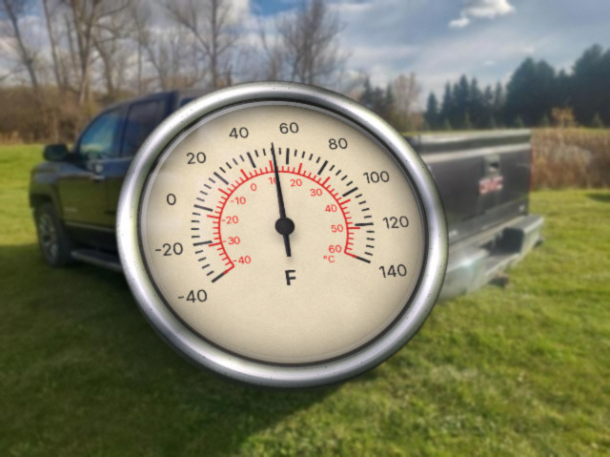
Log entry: 52 °F
